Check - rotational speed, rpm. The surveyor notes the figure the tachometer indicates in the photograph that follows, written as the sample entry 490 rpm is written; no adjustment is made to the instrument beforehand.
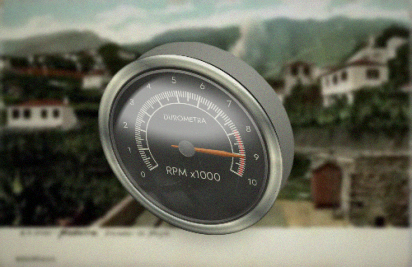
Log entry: 9000 rpm
